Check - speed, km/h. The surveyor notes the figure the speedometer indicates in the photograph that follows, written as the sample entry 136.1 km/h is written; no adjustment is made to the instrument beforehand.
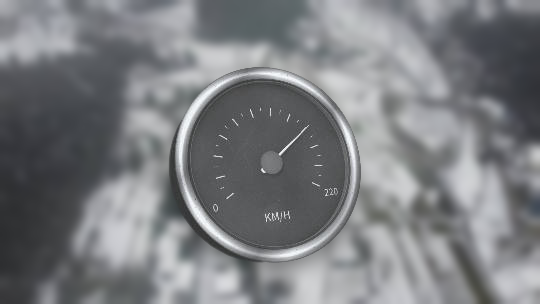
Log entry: 160 km/h
